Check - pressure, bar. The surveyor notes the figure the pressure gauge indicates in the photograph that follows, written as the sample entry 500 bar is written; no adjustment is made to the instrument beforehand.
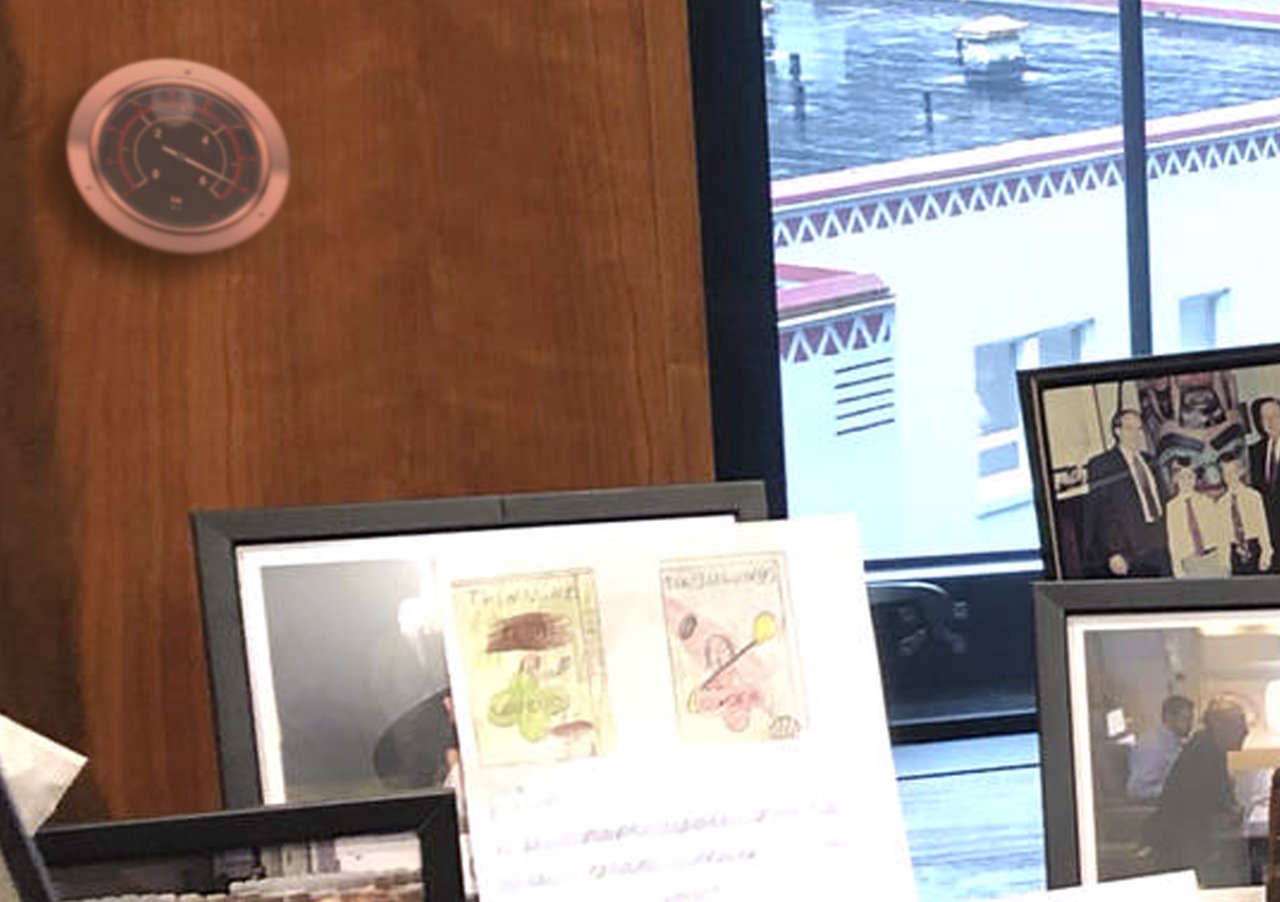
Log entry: 5.5 bar
